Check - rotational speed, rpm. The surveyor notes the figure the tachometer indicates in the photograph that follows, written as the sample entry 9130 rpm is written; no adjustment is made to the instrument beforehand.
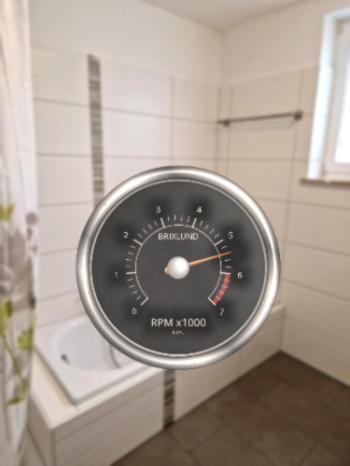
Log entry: 5400 rpm
